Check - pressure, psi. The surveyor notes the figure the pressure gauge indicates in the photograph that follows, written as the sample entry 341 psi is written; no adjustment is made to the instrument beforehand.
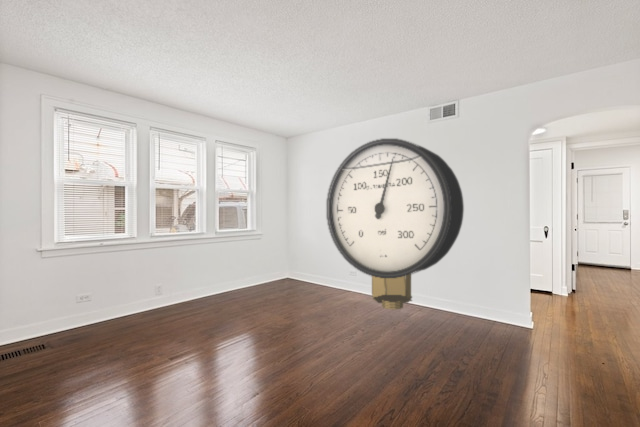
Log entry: 170 psi
